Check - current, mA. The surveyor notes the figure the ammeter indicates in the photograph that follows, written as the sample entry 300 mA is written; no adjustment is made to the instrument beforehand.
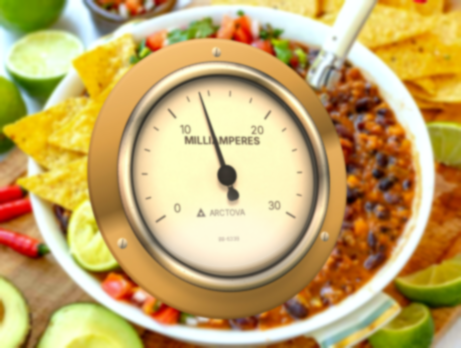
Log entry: 13 mA
